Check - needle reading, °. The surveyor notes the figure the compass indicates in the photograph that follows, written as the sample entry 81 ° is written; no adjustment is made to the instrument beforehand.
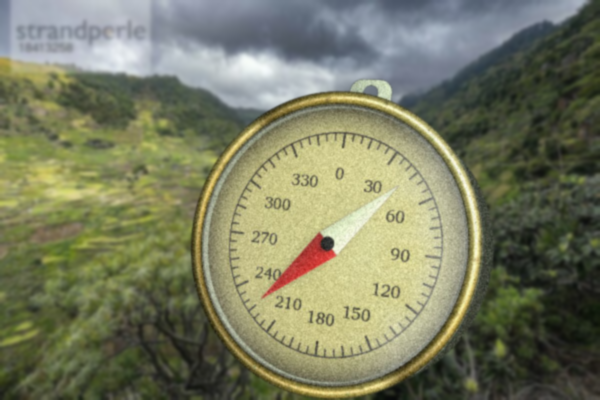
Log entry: 225 °
